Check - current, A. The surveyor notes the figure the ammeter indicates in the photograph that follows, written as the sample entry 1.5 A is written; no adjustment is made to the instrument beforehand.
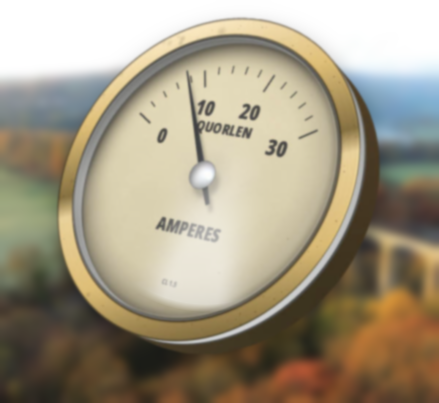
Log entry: 8 A
